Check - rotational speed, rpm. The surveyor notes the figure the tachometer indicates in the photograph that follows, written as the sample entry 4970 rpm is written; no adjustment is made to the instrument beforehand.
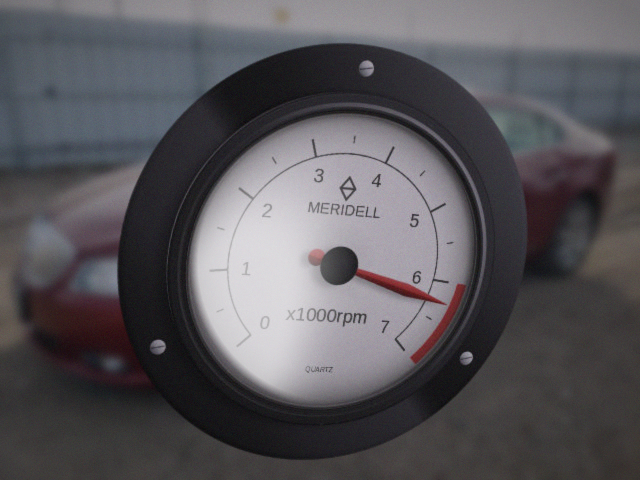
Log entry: 6250 rpm
